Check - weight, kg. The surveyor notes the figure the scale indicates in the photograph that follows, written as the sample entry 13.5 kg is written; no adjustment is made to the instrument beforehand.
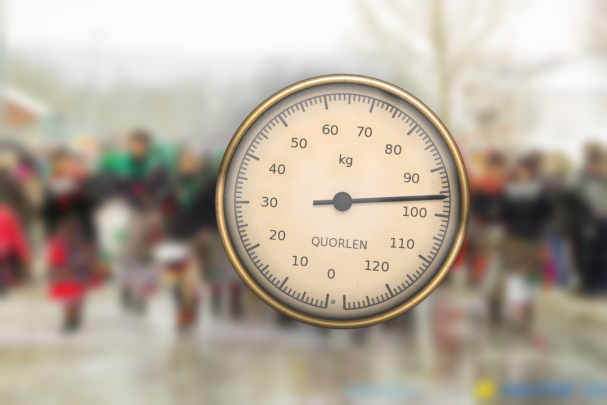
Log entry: 96 kg
